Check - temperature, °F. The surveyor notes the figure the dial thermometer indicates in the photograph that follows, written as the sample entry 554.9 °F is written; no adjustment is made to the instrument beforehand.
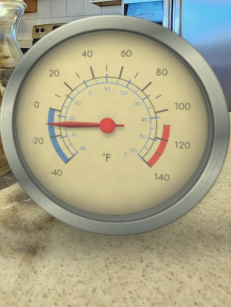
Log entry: -10 °F
